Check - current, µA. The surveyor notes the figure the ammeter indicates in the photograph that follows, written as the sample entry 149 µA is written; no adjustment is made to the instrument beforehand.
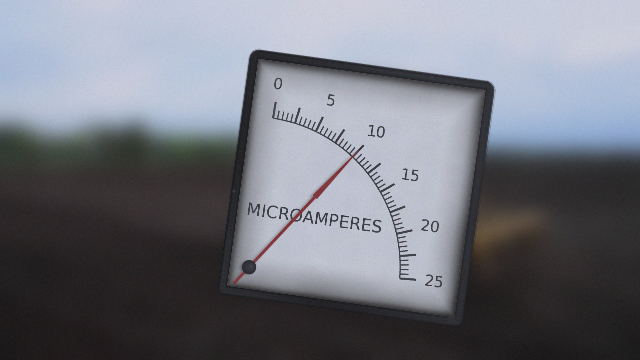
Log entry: 10 µA
